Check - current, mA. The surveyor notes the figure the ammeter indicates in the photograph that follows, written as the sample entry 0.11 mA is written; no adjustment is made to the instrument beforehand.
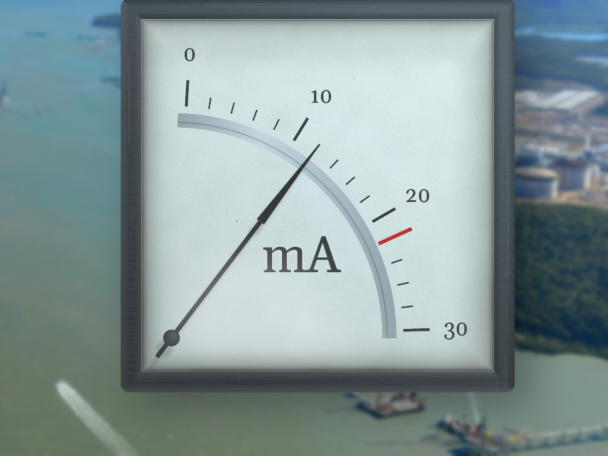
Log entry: 12 mA
